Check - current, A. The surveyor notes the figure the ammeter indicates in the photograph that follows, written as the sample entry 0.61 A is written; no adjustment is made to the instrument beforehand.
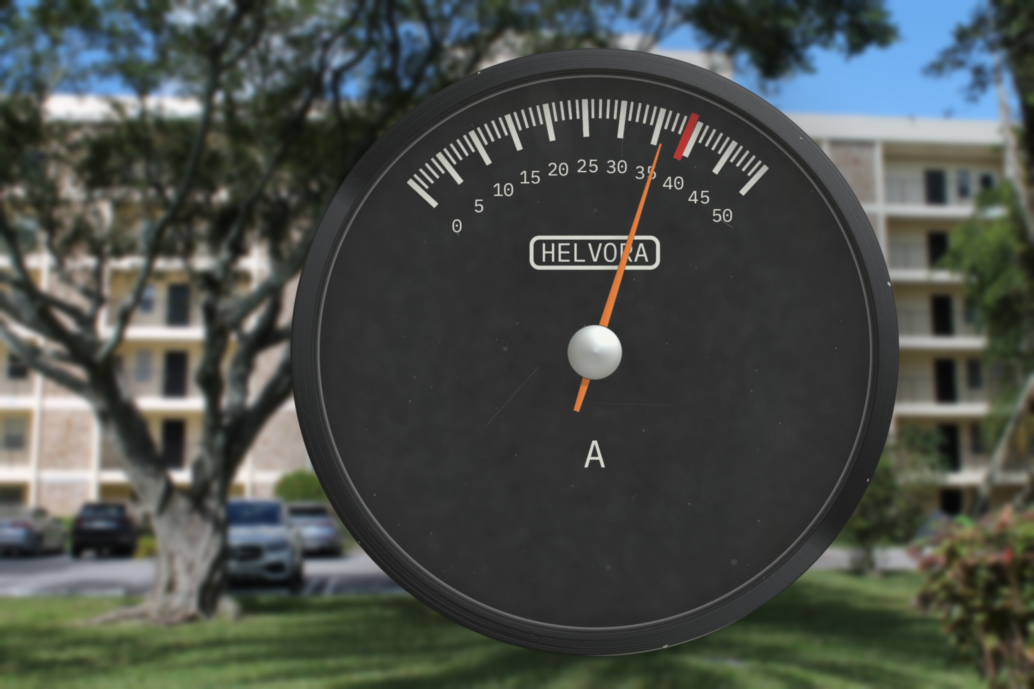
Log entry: 36 A
